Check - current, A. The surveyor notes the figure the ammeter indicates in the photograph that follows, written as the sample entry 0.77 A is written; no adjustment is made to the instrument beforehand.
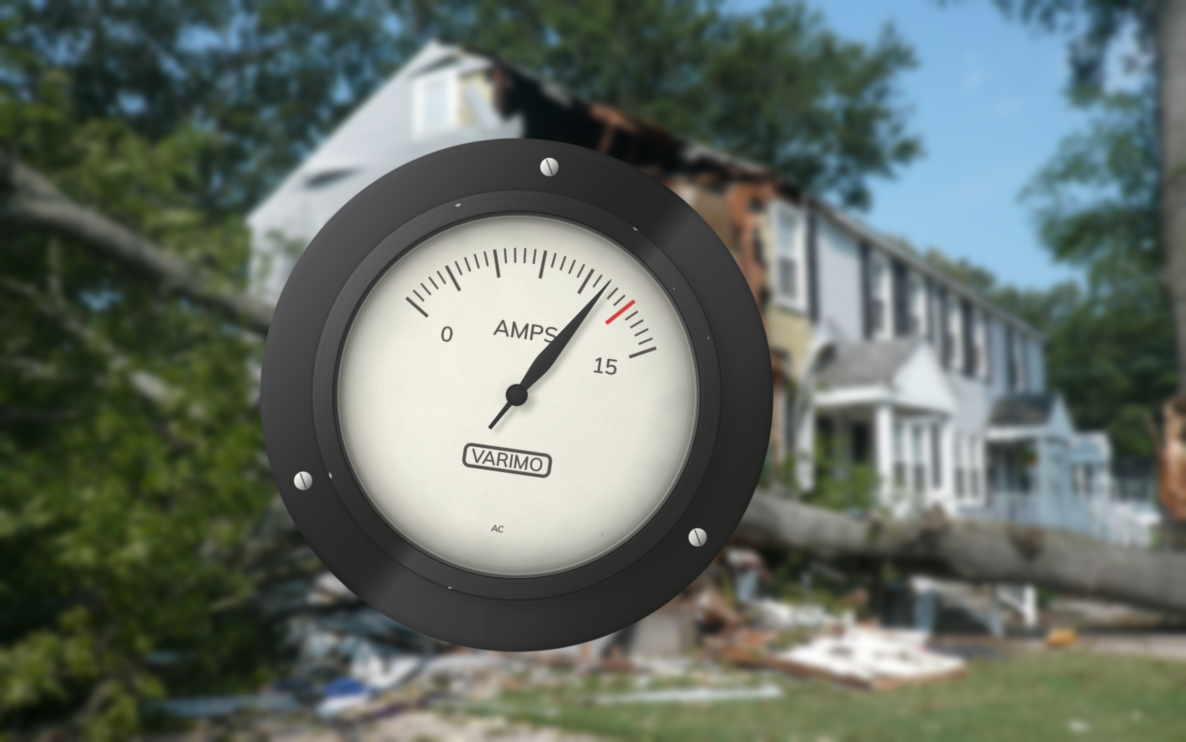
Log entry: 11 A
